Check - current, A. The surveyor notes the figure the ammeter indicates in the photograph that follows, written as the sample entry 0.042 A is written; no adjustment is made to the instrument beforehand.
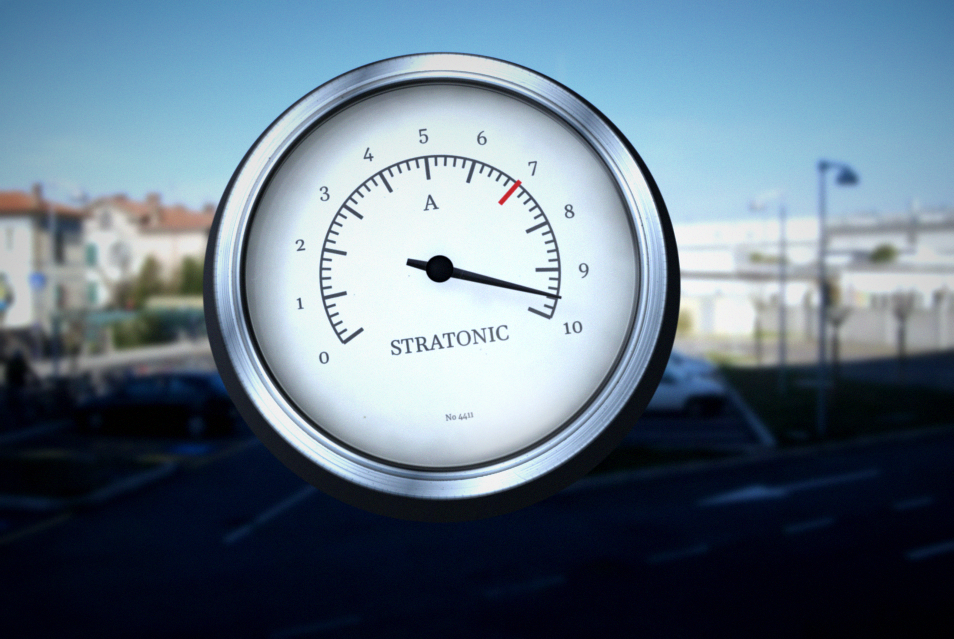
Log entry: 9.6 A
